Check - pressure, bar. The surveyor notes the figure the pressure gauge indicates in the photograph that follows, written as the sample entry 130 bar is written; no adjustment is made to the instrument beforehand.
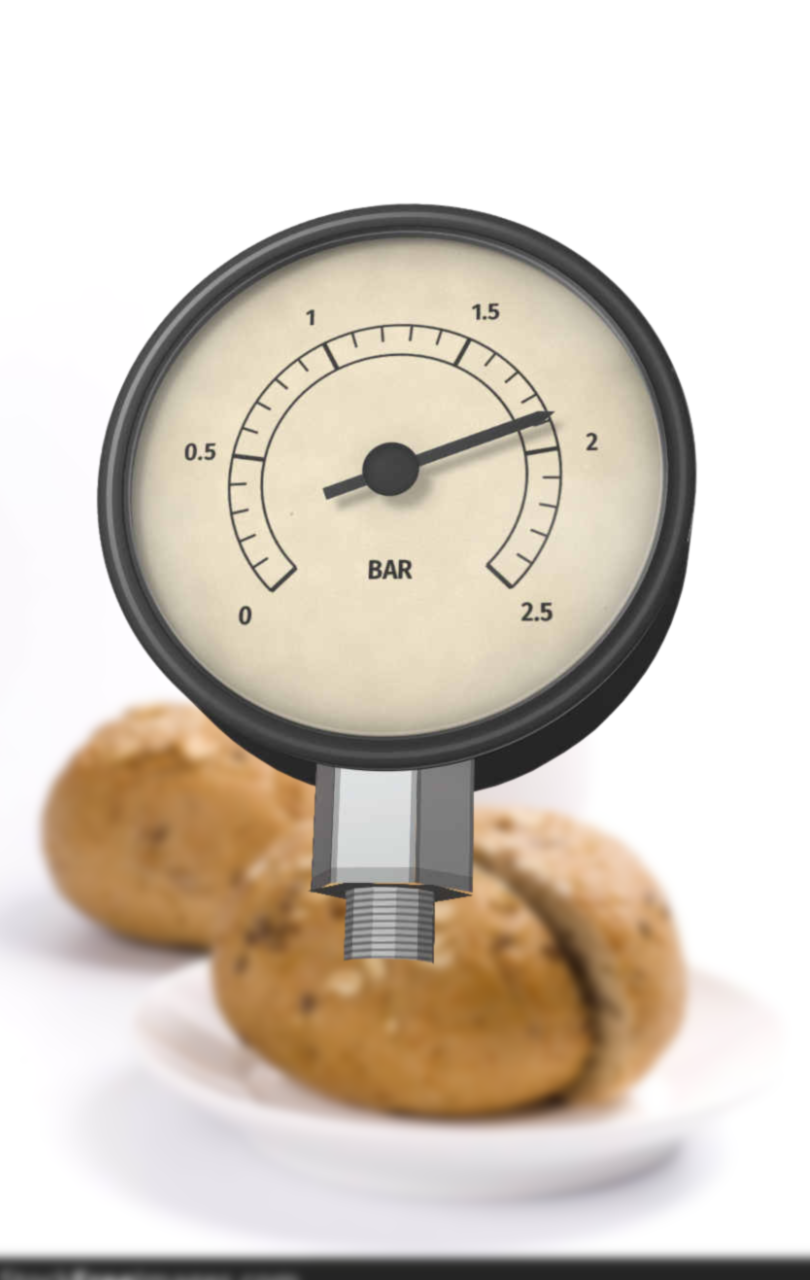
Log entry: 1.9 bar
